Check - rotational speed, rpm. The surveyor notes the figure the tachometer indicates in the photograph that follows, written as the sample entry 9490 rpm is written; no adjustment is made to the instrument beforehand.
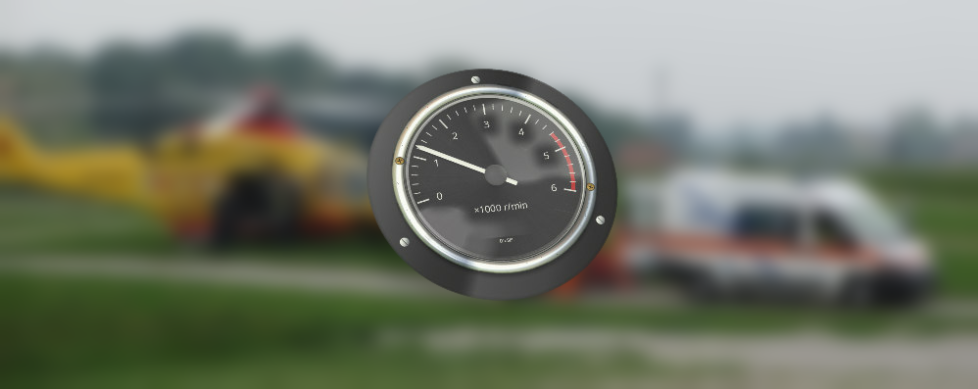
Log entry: 1200 rpm
